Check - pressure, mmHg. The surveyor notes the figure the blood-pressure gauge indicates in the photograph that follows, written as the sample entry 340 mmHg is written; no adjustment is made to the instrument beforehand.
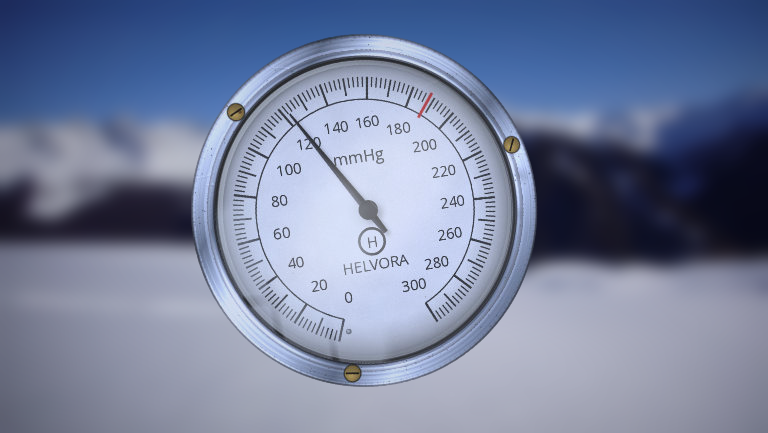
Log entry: 122 mmHg
